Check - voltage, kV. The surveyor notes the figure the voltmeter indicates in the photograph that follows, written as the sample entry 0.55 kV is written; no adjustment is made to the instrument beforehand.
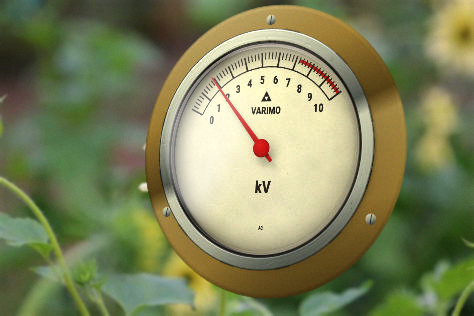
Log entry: 2 kV
